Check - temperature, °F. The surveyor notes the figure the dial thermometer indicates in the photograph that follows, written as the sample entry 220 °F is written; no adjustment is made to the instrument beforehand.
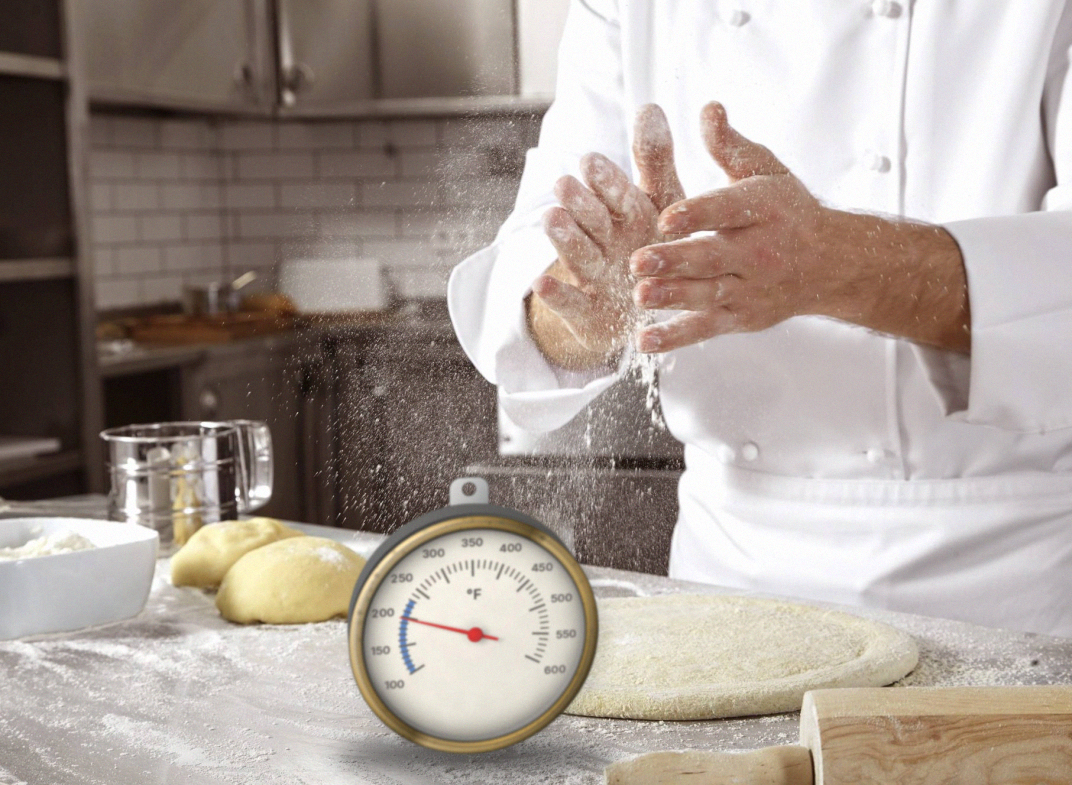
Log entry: 200 °F
